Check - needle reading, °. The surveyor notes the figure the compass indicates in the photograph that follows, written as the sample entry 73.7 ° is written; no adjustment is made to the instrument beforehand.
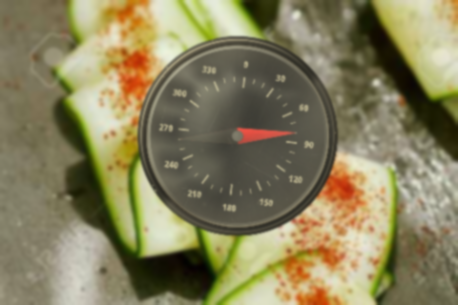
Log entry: 80 °
